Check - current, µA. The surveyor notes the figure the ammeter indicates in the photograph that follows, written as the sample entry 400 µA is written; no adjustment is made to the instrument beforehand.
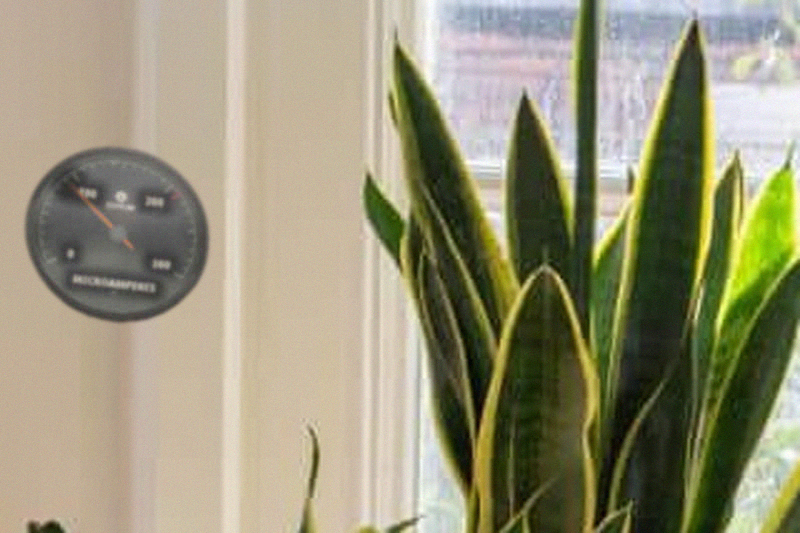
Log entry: 90 µA
